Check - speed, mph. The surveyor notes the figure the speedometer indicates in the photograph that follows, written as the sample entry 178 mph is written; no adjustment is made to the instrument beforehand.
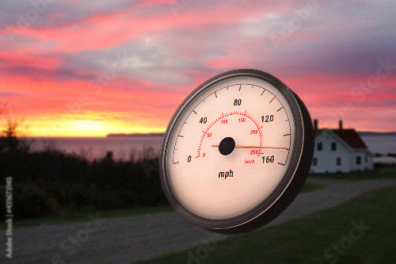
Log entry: 150 mph
